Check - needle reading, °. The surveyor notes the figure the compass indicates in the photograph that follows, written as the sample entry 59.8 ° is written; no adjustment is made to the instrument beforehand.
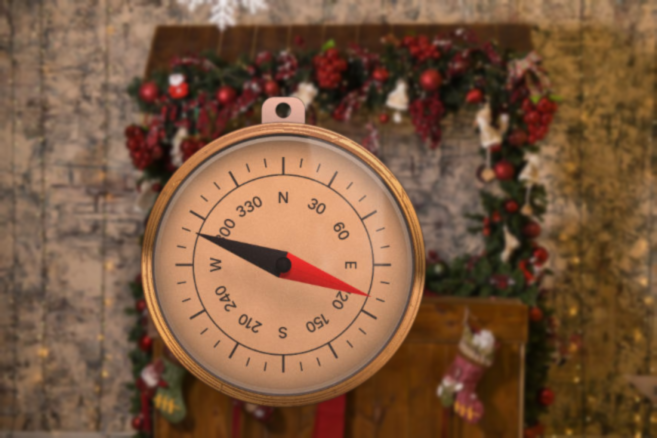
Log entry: 110 °
